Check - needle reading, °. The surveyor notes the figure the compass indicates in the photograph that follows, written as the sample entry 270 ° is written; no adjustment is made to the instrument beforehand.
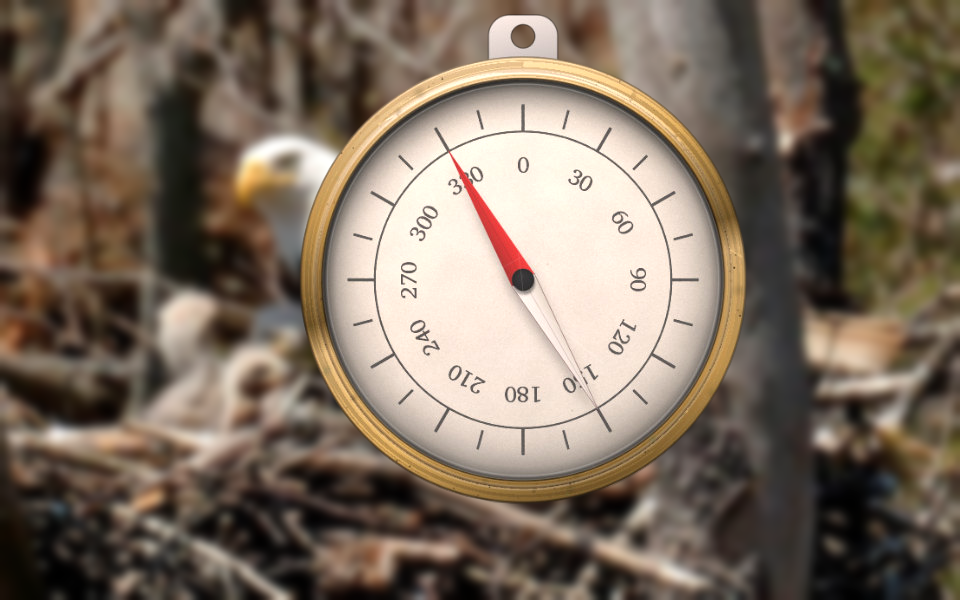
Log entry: 330 °
